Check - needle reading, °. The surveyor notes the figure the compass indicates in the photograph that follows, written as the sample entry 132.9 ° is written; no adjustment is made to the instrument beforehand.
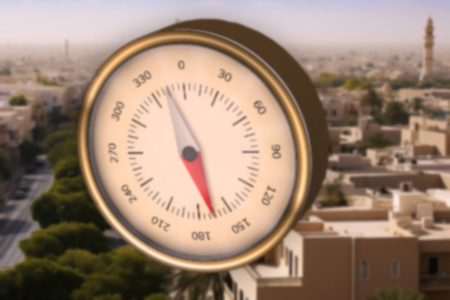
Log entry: 165 °
